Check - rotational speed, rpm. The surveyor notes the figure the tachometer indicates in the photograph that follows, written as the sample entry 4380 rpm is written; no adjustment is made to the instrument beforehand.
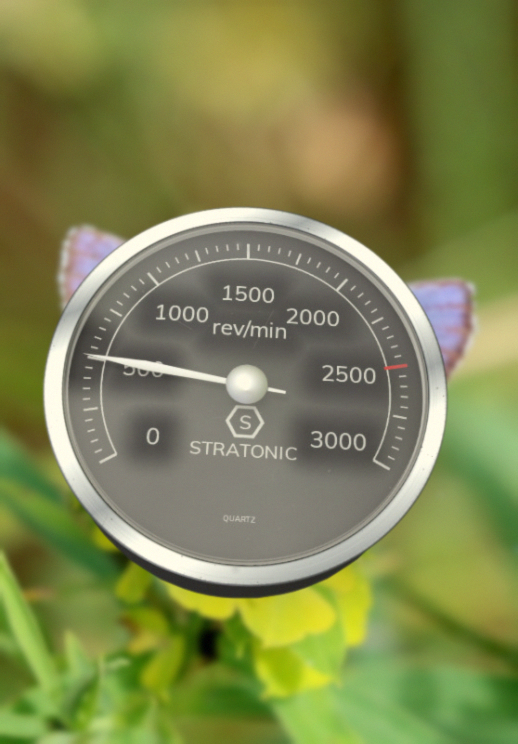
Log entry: 500 rpm
